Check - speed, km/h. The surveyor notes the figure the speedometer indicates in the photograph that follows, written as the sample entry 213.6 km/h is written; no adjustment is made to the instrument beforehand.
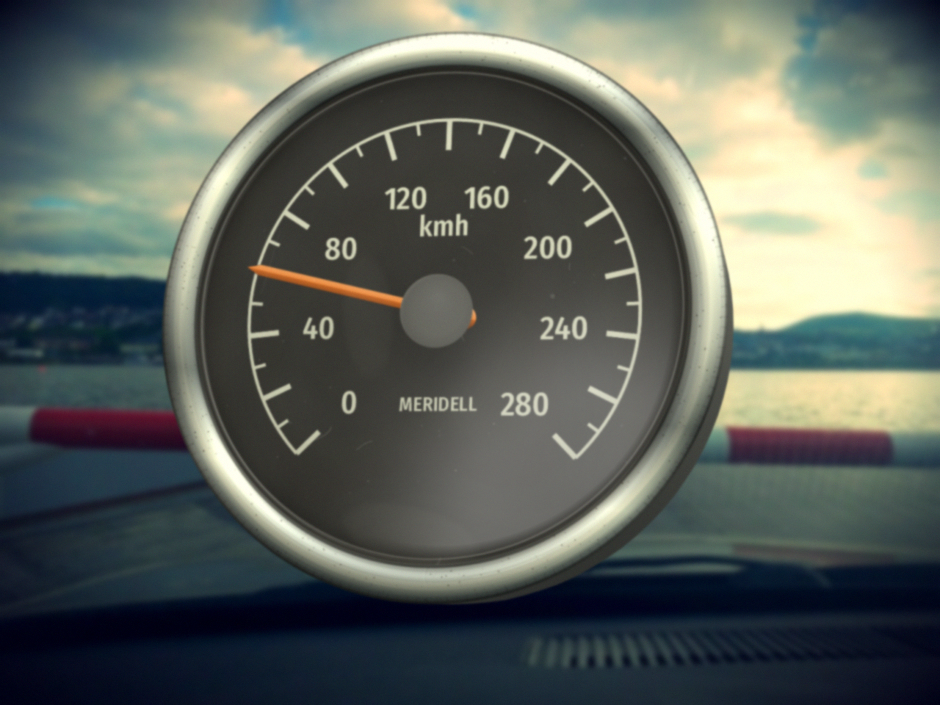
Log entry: 60 km/h
